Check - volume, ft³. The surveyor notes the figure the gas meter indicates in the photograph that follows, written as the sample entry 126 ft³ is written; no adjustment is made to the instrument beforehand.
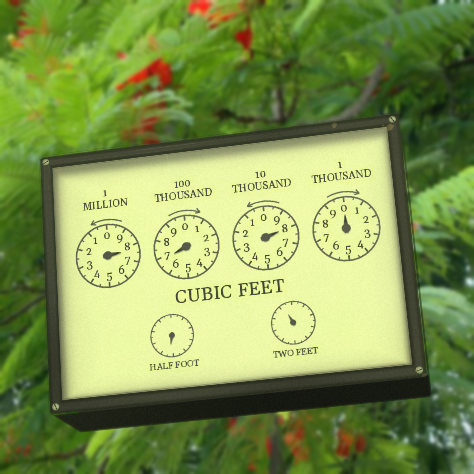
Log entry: 768000 ft³
